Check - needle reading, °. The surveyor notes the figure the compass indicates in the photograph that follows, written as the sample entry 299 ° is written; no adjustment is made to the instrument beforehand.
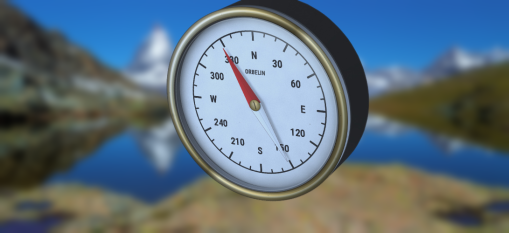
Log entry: 330 °
